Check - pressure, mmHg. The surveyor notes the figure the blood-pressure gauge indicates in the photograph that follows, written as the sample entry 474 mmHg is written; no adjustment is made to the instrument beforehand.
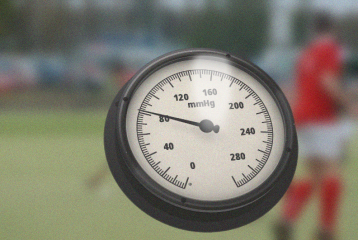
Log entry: 80 mmHg
